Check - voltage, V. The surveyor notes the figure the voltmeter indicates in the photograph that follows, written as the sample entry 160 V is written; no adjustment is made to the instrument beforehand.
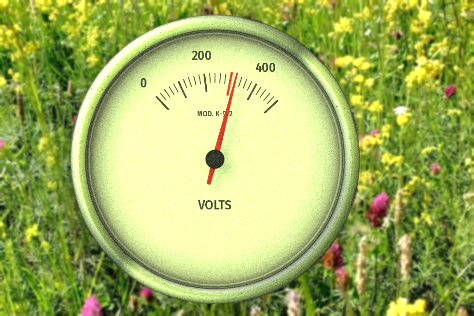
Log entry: 320 V
